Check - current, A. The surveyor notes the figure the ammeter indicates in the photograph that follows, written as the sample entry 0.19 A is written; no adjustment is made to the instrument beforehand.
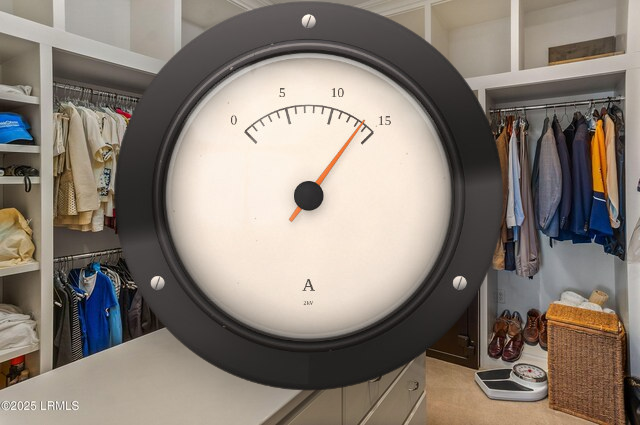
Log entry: 13.5 A
